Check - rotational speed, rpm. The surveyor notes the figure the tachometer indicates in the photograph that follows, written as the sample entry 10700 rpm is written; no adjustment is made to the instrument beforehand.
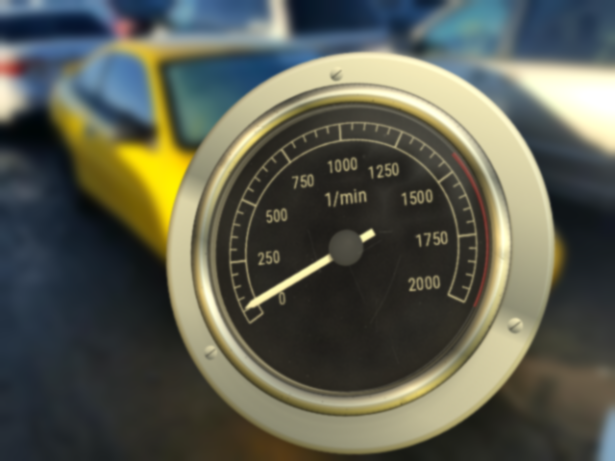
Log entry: 50 rpm
